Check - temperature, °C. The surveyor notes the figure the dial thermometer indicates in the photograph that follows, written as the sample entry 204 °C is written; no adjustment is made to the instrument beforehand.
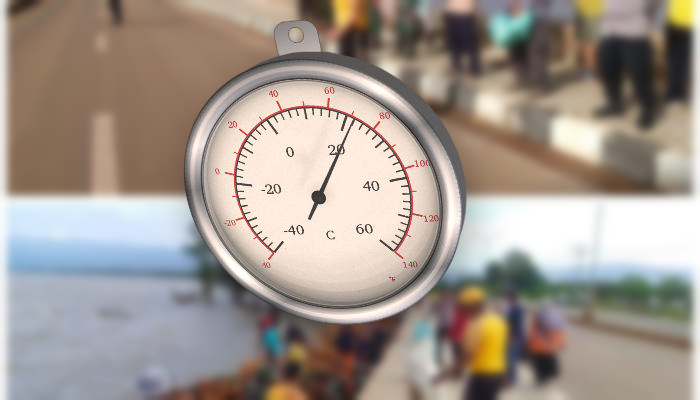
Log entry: 22 °C
